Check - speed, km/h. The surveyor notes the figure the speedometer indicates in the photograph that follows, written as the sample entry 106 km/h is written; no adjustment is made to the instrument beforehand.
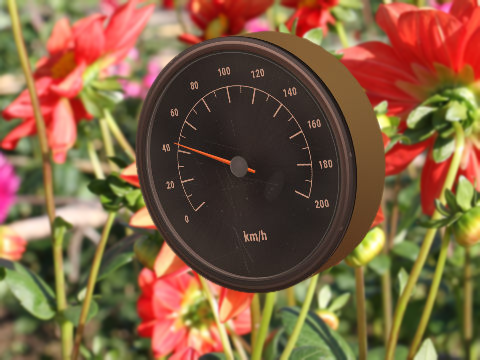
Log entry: 45 km/h
